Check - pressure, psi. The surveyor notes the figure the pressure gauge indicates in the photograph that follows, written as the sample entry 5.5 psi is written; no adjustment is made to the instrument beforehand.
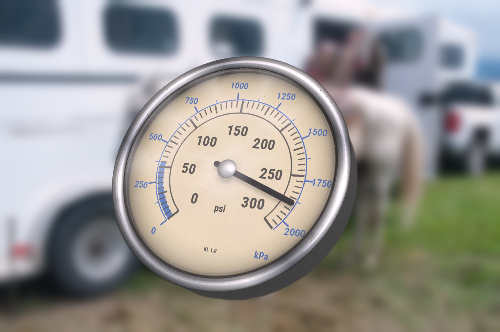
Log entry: 275 psi
